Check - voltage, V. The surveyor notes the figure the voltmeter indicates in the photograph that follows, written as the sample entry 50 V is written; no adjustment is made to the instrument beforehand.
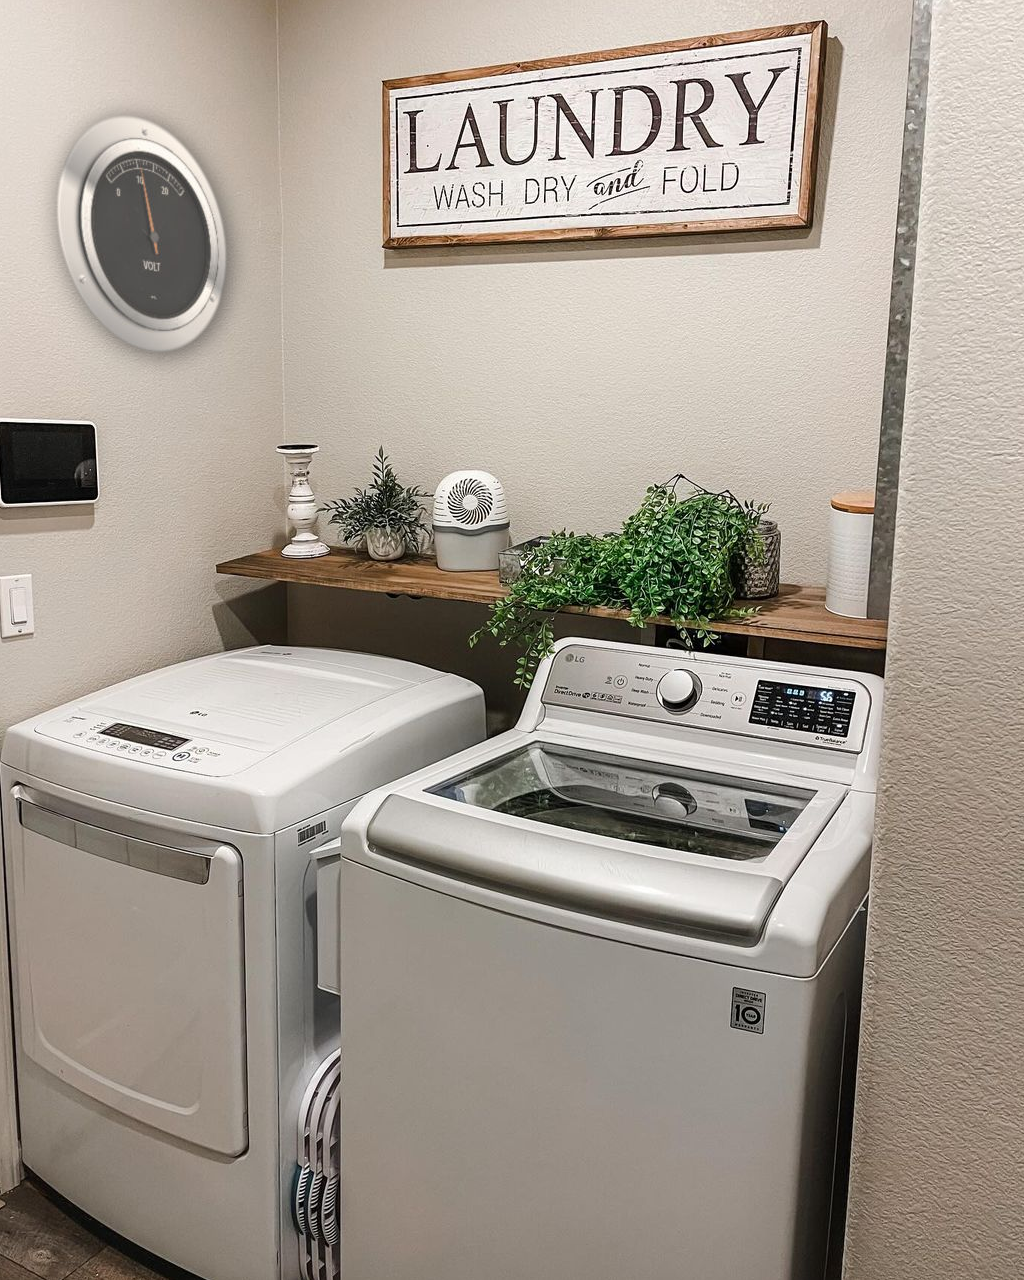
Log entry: 10 V
